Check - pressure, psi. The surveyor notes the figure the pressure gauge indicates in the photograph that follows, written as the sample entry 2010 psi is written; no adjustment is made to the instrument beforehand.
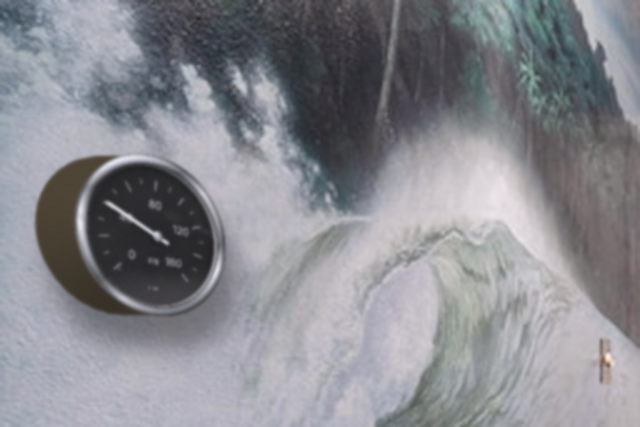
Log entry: 40 psi
